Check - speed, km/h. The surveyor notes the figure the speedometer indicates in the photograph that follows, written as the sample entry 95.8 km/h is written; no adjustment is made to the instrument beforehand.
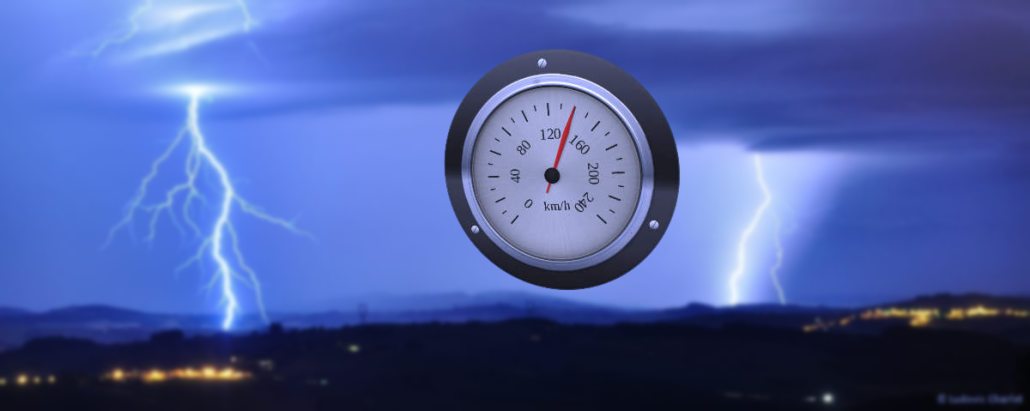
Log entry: 140 km/h
